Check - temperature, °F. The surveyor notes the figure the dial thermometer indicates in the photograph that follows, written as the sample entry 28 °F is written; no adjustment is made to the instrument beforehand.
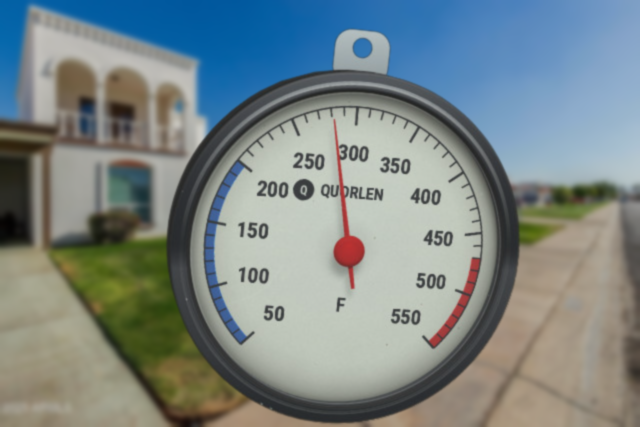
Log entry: 280 °F
